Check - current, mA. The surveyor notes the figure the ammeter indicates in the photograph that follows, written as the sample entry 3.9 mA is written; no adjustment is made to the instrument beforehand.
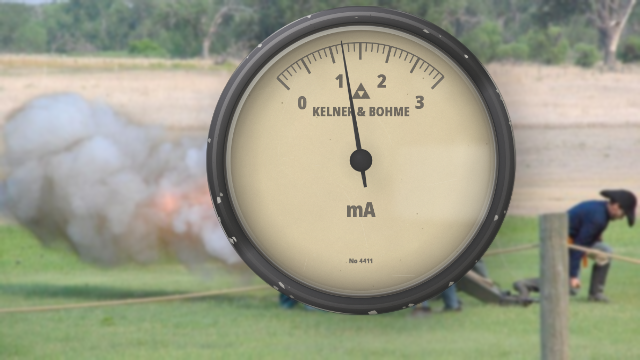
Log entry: 1.2 mA
